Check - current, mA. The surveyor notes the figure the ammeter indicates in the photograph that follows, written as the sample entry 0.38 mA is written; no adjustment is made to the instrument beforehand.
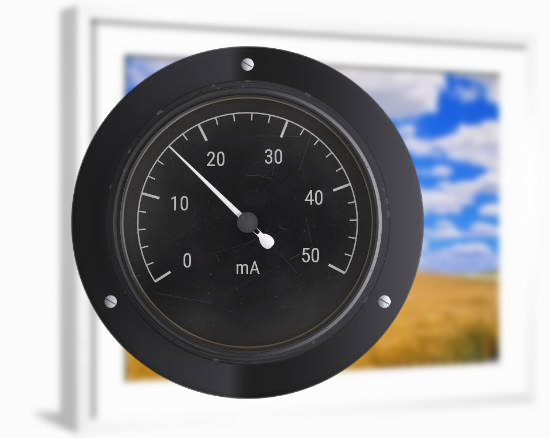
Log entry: 16 mA
